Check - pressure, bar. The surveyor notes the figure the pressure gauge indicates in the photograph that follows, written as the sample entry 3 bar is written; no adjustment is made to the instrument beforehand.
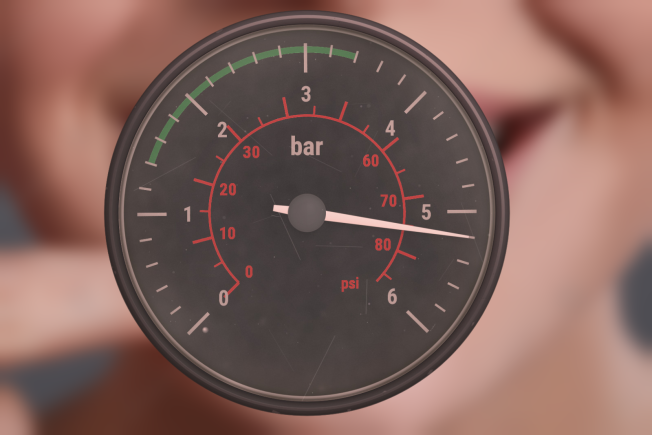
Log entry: 5.2 bar
